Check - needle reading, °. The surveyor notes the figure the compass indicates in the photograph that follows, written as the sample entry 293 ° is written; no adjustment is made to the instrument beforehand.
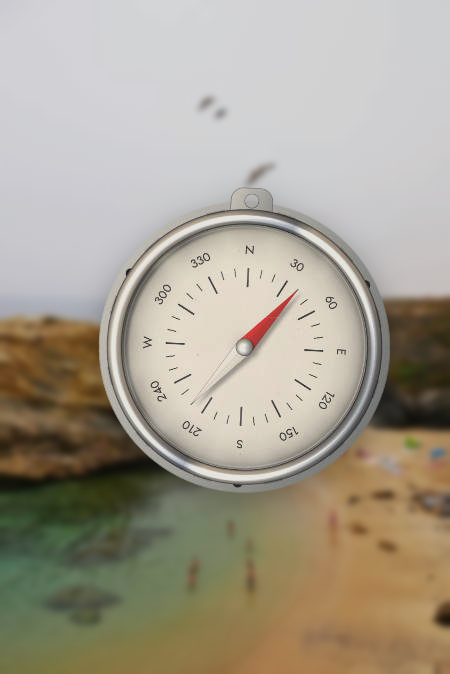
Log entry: 40 °
